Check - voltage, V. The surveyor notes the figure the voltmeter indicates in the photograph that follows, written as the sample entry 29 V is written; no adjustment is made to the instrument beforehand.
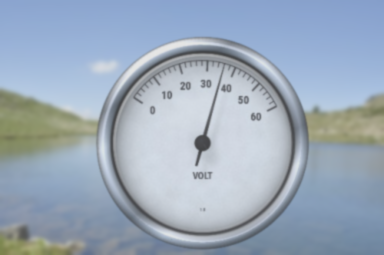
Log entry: 36 V
